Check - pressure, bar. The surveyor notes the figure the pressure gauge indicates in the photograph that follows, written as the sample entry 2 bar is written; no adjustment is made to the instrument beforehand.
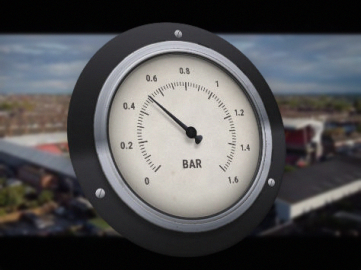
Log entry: 0.5 bar
